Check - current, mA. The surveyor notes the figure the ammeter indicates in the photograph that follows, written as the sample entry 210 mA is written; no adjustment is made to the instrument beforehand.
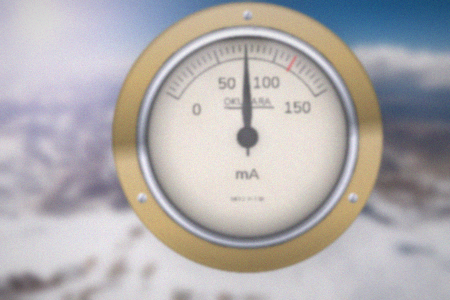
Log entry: 75 mA
